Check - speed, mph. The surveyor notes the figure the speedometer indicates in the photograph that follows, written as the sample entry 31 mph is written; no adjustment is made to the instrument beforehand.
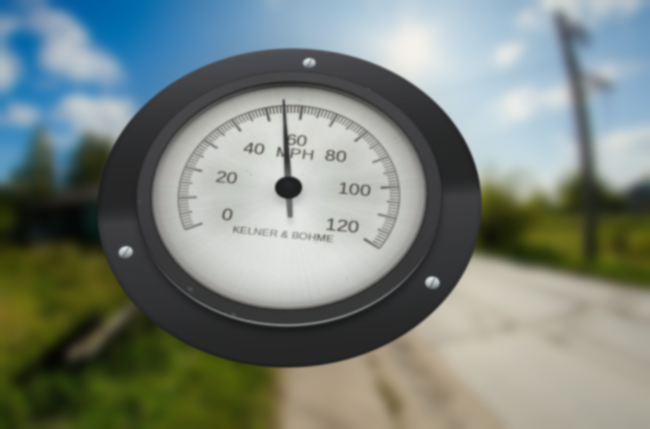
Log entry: 55 mph
